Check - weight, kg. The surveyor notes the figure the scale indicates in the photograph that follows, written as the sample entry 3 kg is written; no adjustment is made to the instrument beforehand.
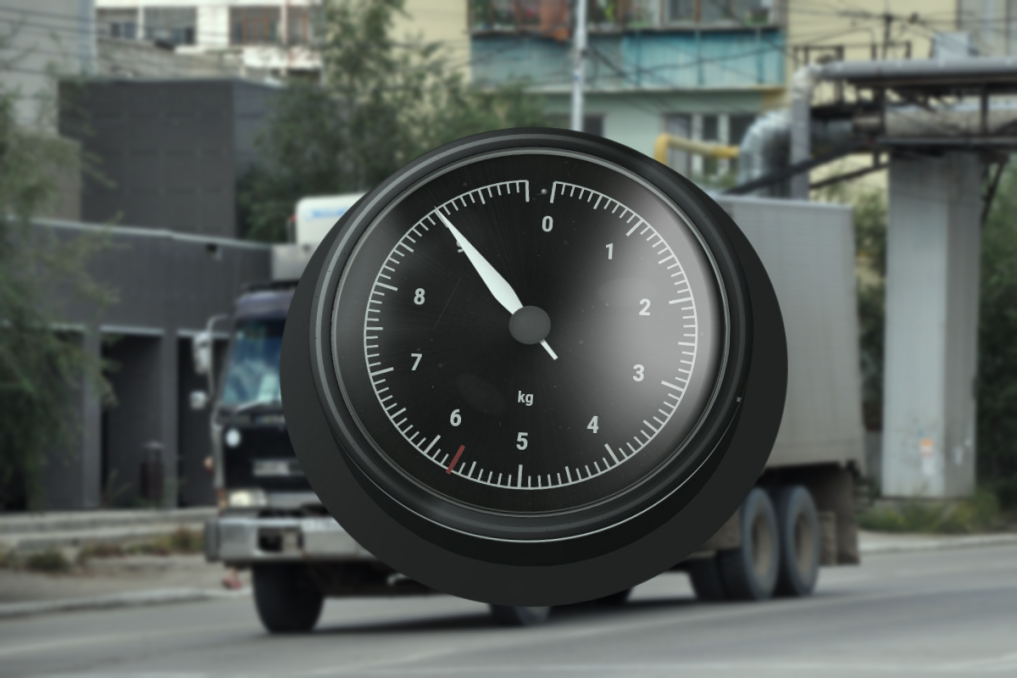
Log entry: 9 kg
